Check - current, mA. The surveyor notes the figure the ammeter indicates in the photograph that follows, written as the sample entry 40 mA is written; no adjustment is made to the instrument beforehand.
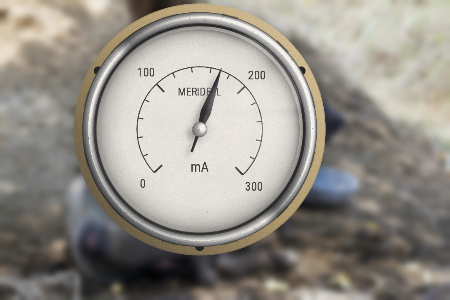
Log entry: 170 mA
